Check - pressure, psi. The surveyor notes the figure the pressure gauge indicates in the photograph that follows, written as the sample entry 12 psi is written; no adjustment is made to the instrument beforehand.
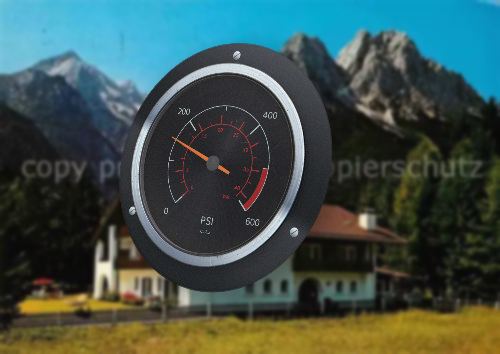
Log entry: 150 psi
